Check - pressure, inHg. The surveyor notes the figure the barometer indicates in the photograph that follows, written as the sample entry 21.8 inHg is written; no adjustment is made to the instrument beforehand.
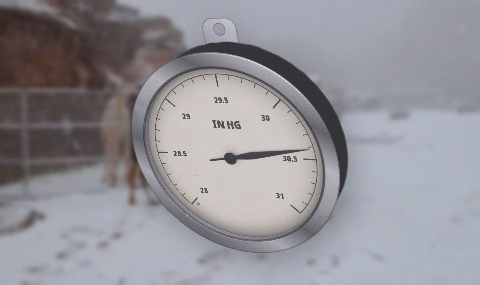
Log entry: 30.4 inHg
